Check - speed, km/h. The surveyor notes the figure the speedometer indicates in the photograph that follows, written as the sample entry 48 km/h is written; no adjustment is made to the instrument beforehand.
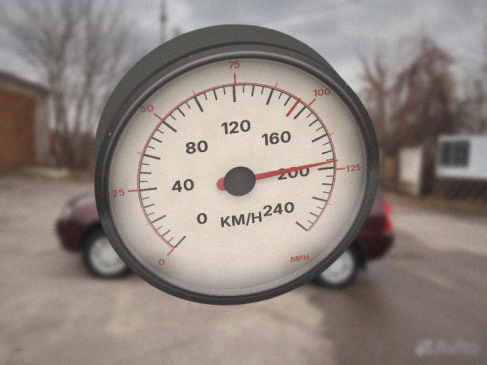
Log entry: 195 km/h
